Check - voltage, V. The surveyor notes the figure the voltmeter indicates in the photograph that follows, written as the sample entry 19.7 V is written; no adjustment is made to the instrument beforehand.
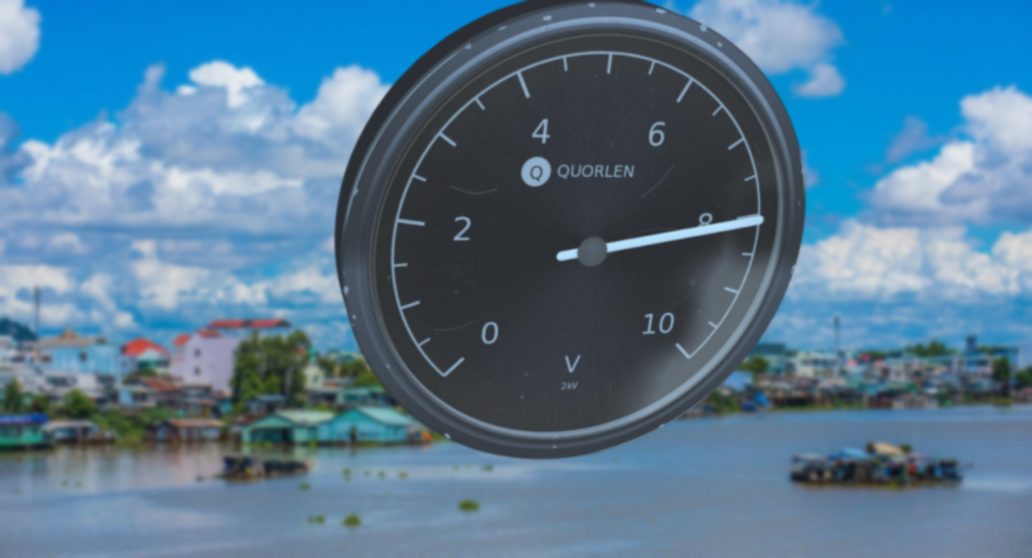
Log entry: 8 V
